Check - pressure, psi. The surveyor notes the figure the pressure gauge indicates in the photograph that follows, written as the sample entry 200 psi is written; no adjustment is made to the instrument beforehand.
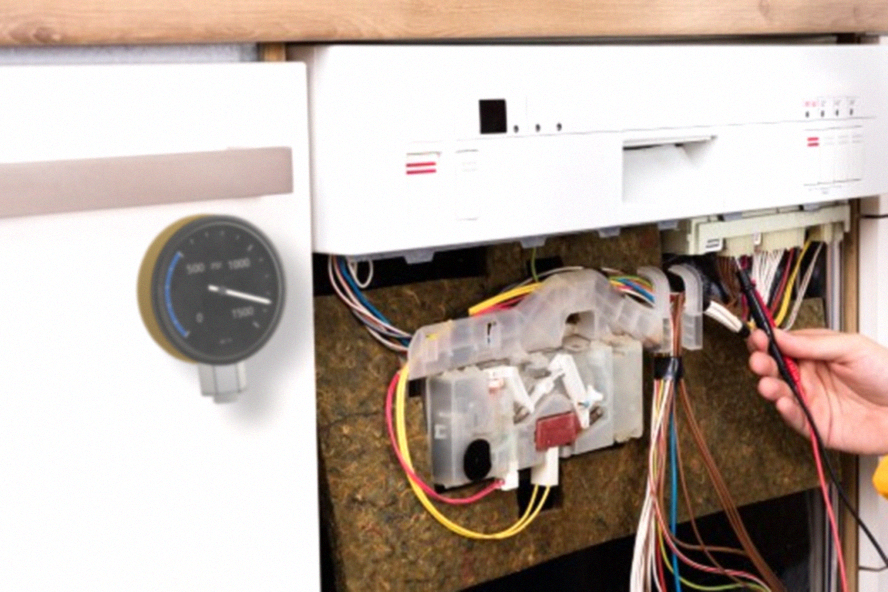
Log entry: 1350 psi
